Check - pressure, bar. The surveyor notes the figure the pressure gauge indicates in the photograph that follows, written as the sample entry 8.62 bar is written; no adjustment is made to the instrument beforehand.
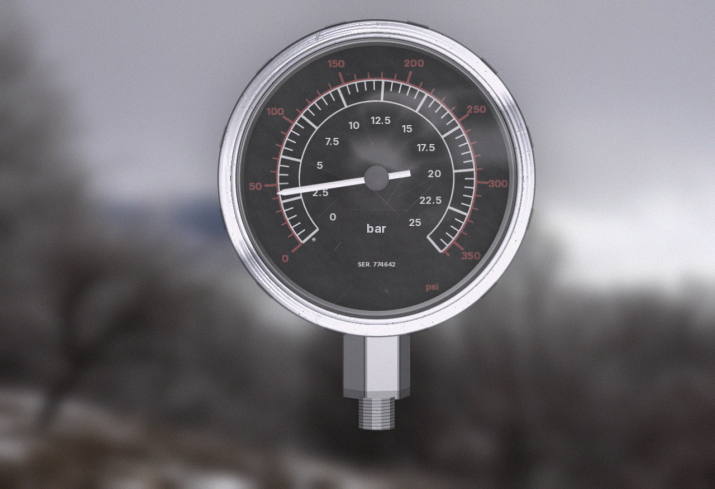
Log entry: 3 bar
